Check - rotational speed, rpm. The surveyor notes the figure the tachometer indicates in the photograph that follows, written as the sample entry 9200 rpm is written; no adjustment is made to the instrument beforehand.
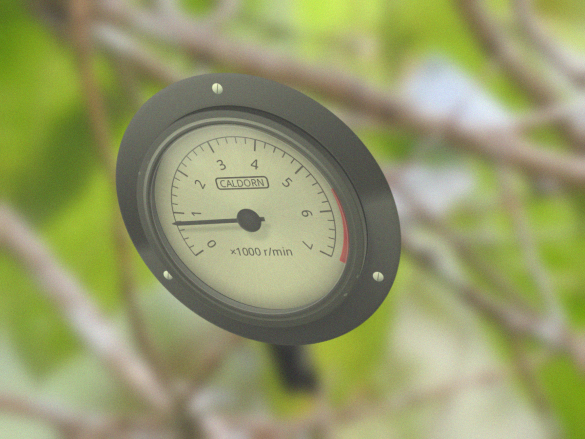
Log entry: 800 rpm
